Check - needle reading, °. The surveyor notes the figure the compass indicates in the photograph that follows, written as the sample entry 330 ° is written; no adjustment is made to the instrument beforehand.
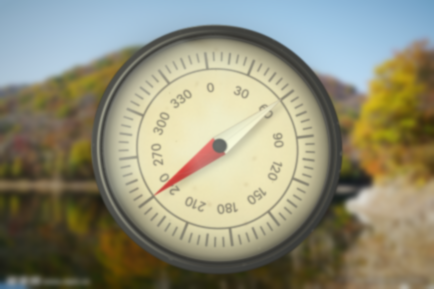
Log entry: 240 °
